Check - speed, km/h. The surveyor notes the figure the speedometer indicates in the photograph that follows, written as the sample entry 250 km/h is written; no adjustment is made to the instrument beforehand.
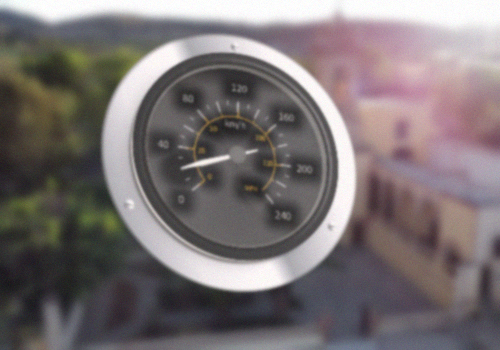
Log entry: 20 km/h
